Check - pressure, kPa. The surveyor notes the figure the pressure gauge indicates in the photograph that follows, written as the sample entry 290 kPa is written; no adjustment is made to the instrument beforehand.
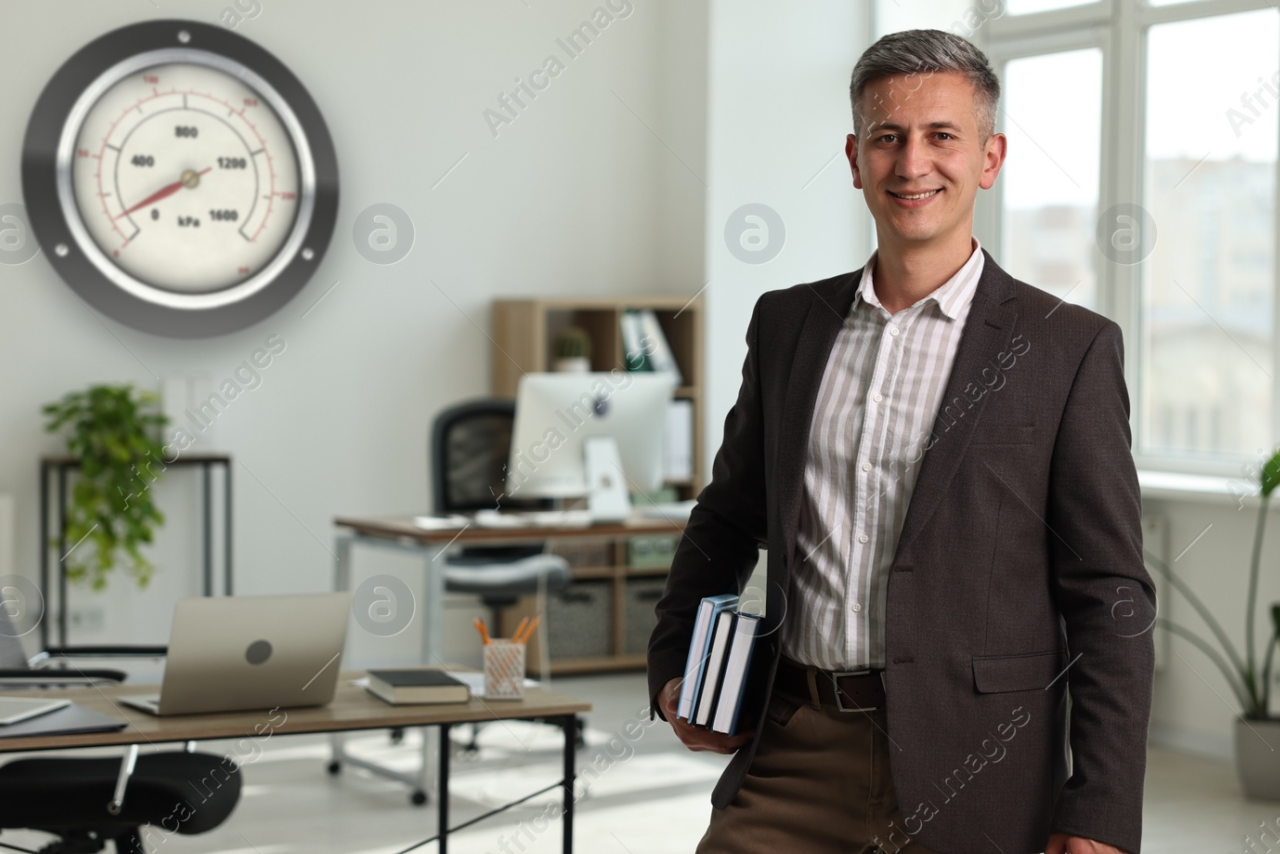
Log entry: 100 kPa
